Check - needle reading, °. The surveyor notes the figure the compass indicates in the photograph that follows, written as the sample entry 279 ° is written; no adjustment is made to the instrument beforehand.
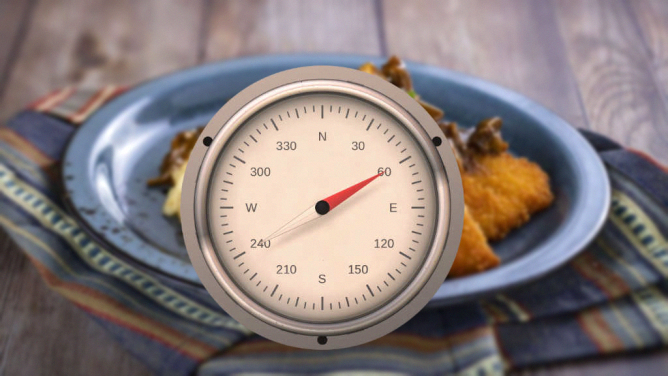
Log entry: 60 °
